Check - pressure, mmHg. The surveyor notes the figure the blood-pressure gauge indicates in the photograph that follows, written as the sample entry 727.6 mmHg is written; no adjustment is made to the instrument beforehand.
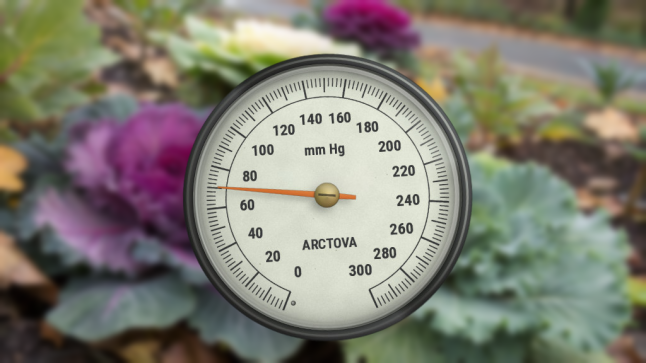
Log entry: 70 mmHg
